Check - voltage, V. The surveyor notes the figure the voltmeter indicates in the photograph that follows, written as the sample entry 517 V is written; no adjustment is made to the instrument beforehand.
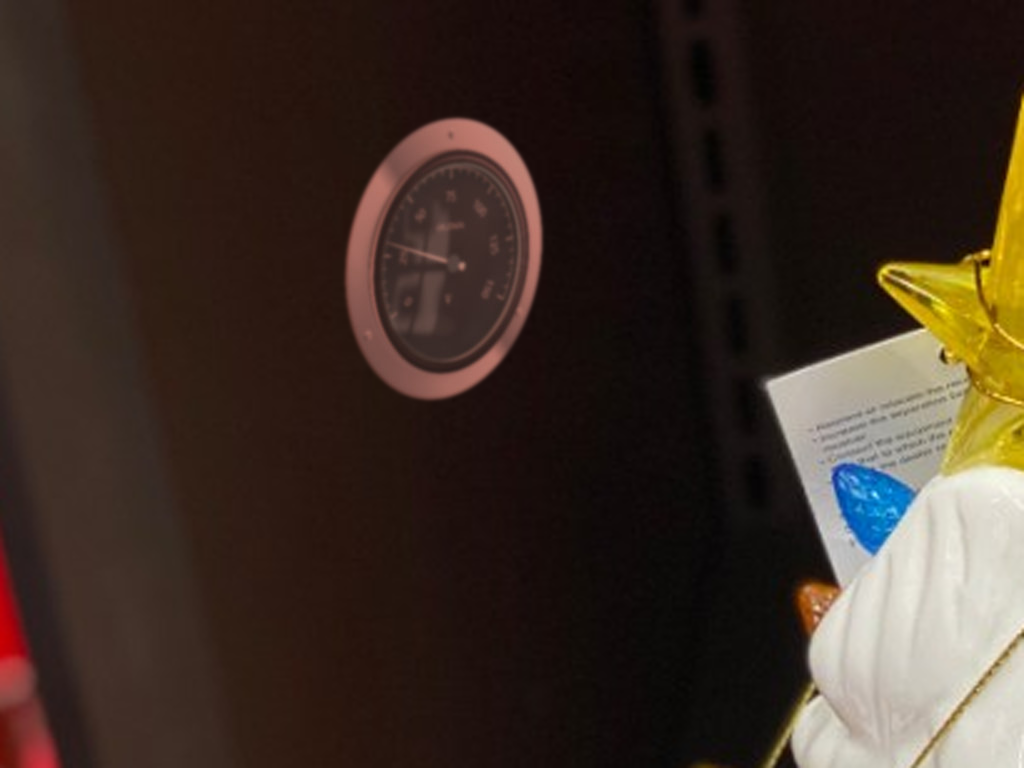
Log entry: 30 V
